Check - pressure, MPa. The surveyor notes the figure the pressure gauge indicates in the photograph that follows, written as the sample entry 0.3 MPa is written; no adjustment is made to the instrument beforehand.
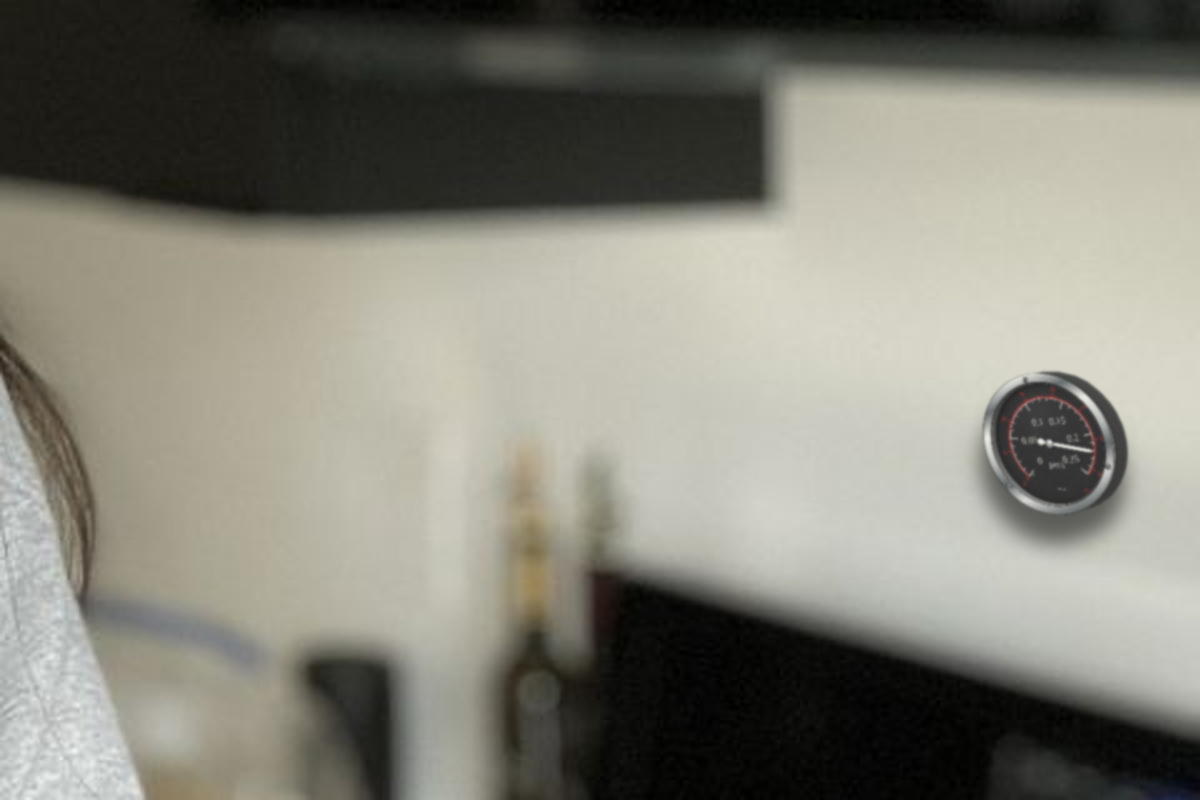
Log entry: 0.22 MPa
